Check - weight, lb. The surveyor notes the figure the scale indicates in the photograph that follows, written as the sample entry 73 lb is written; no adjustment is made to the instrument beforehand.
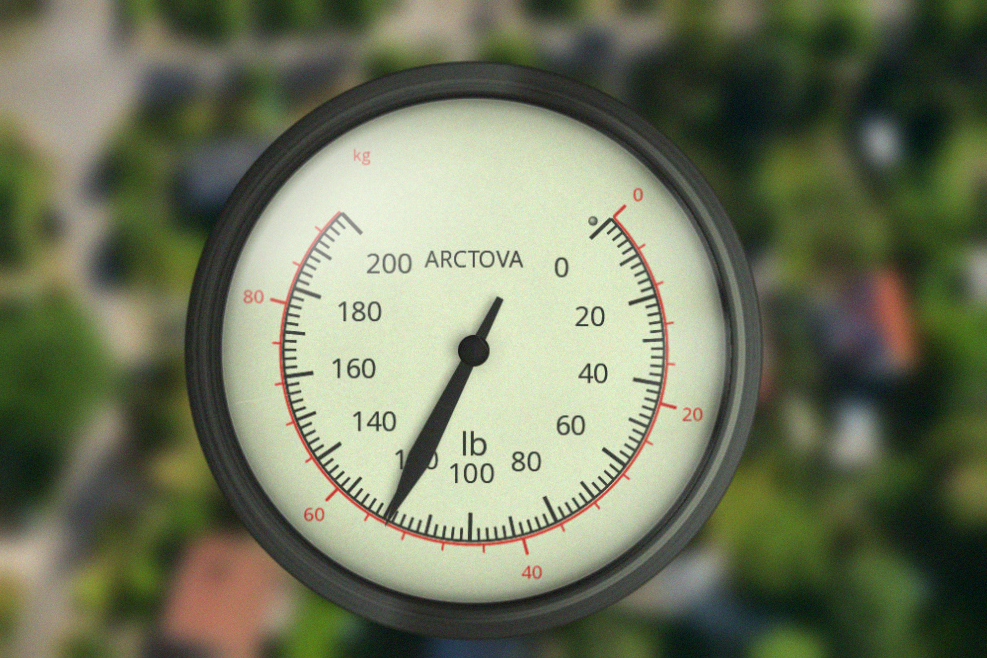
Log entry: 119 lb
